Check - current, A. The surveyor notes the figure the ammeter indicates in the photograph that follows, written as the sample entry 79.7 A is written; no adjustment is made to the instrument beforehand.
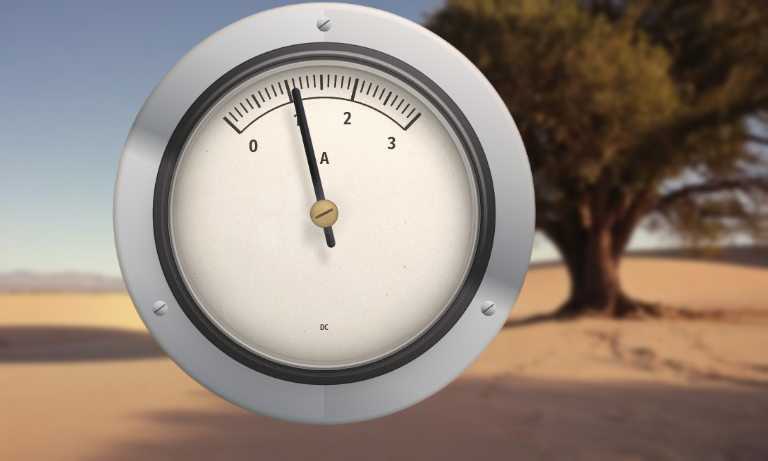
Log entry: 1.1 A
